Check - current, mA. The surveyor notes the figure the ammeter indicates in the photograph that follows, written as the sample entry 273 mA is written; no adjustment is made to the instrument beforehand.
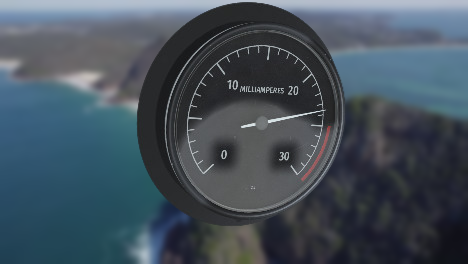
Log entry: 23.5 mA
